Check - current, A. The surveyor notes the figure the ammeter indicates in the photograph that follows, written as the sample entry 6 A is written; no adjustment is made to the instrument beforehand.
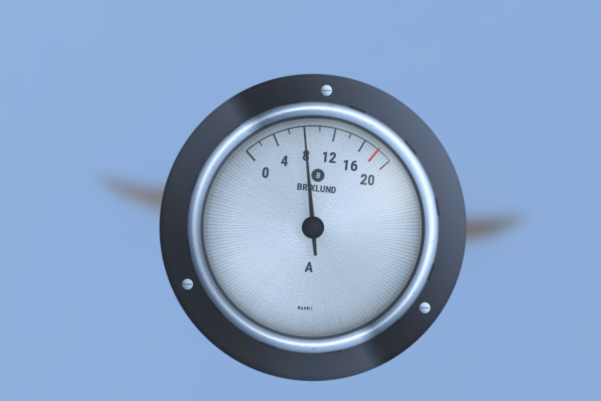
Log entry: 8 A
